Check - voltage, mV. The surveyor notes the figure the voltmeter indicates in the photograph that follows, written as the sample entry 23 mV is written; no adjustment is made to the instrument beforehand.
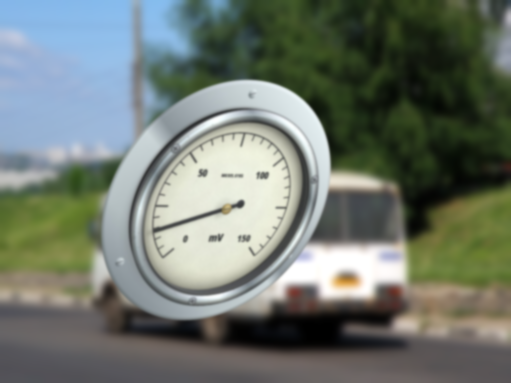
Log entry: 15 mV
